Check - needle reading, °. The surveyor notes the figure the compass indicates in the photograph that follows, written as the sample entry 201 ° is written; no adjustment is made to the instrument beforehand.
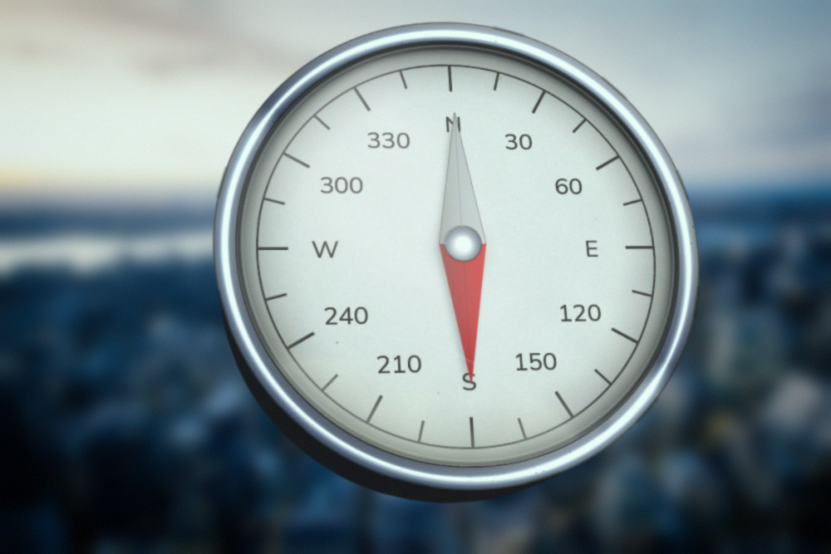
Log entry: 180 °
